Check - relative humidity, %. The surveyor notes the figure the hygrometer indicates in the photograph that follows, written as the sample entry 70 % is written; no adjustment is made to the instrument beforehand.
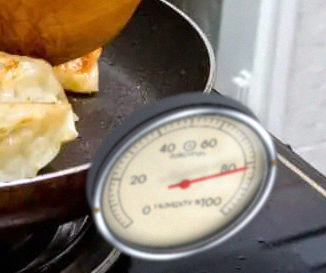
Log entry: 80 %
